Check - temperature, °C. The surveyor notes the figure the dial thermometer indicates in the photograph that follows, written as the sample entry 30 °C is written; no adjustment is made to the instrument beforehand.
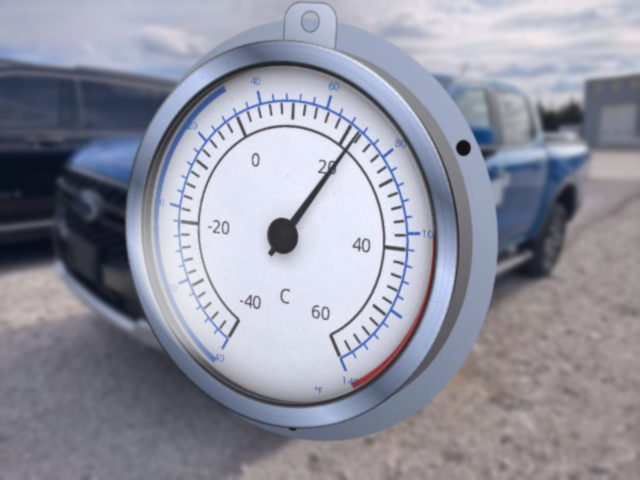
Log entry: 22 °C
